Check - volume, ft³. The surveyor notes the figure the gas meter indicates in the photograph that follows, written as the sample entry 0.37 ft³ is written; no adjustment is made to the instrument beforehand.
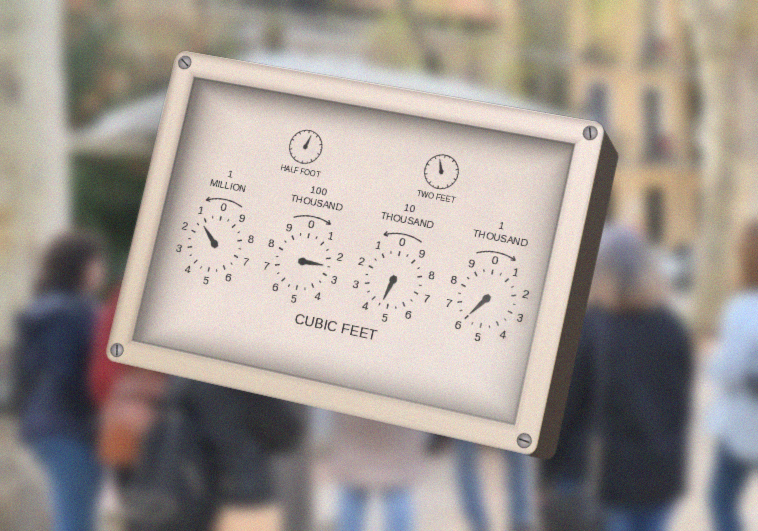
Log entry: 124600 ft³
